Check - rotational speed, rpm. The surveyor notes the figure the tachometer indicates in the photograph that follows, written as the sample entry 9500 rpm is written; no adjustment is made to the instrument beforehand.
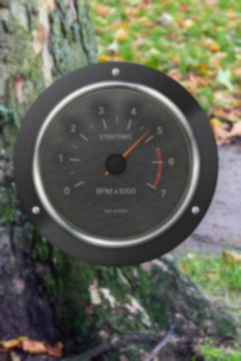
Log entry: 4750 rpm
